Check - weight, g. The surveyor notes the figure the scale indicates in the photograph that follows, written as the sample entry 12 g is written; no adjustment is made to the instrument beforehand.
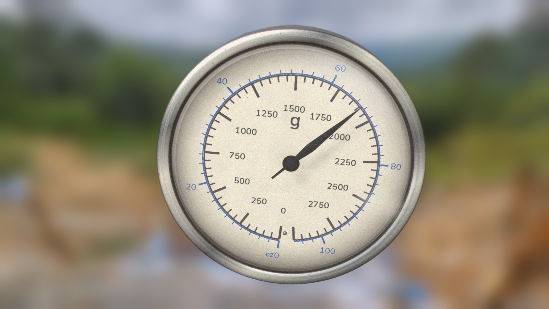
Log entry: 1900 g
